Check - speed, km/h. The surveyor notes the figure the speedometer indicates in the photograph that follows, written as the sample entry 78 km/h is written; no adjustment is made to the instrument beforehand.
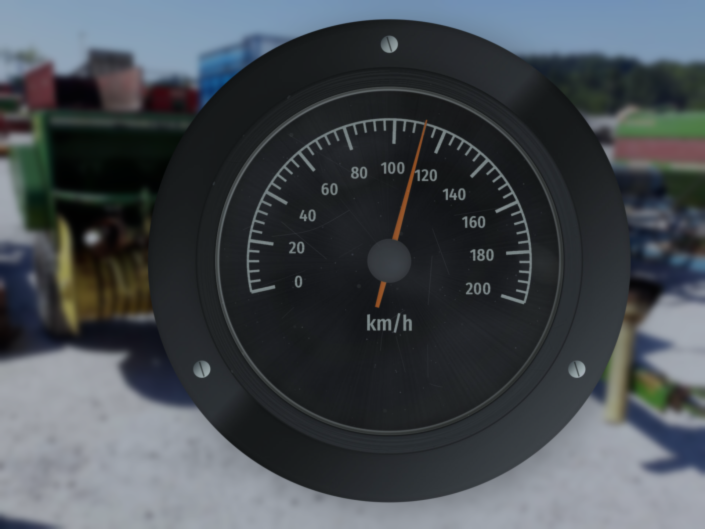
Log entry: 112 km/h
